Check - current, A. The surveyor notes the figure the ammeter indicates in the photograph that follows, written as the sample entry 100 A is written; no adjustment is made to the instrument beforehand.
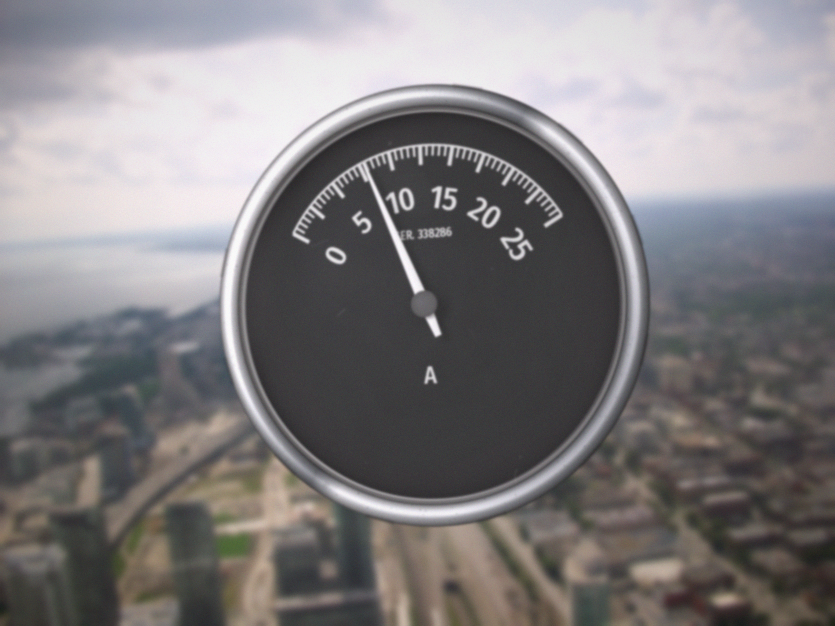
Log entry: 8 A
